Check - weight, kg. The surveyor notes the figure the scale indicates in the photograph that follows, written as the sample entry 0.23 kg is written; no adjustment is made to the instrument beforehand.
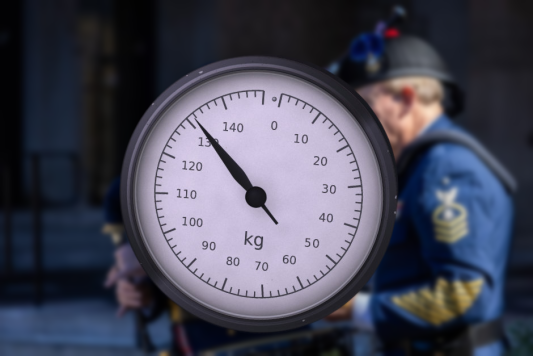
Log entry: 132 kg
